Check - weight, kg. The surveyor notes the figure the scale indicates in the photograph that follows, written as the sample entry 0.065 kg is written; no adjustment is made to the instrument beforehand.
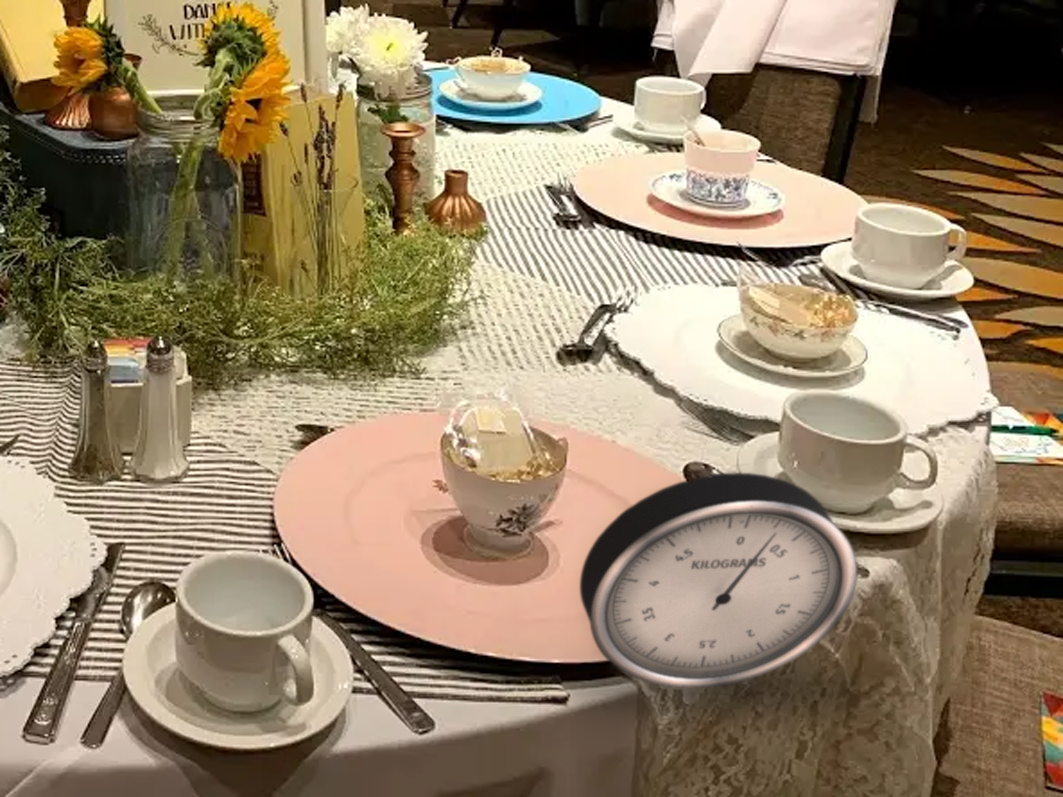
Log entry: 0.25 kg
